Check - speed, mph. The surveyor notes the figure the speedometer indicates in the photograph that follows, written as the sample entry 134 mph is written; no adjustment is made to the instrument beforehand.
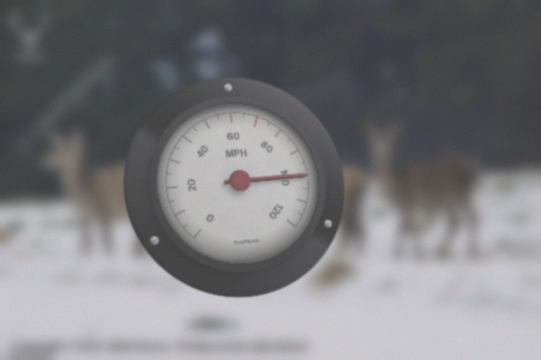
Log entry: 100 mph
